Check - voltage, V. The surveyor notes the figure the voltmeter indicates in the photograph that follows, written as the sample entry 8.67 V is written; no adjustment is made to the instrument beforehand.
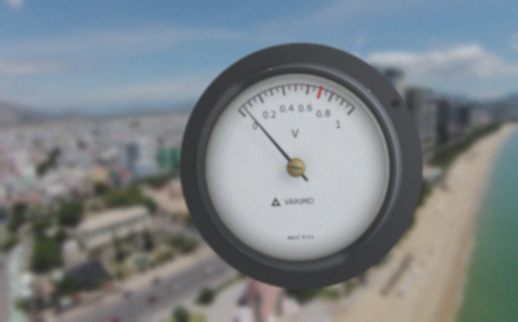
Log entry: 0.05 V
